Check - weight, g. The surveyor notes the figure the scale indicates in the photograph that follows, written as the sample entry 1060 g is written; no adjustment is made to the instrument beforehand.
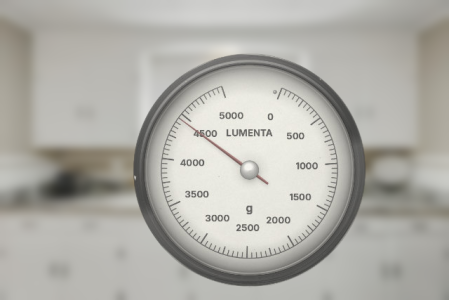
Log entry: 4450 g
